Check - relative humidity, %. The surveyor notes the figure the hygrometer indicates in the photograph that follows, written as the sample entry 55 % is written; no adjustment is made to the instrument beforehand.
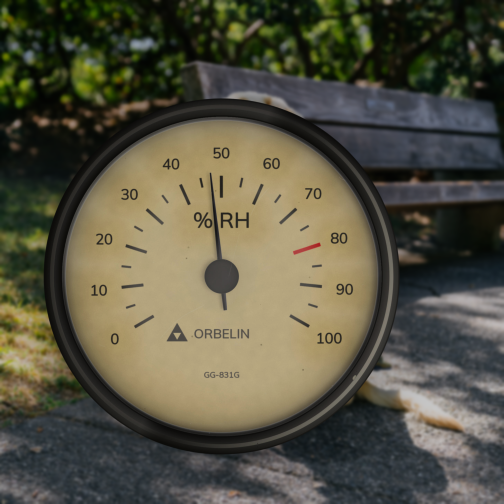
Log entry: 47.5 %
